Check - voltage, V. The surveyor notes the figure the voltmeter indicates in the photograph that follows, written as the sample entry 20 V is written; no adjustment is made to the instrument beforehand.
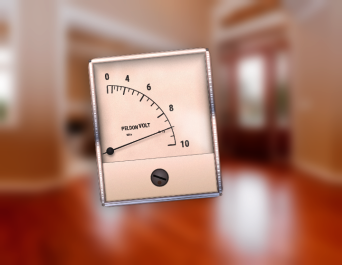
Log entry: 9 V
